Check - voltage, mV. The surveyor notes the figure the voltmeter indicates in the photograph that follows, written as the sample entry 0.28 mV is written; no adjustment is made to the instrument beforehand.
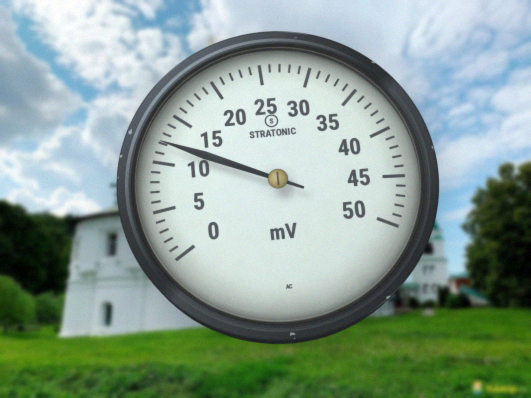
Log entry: 12 mV
